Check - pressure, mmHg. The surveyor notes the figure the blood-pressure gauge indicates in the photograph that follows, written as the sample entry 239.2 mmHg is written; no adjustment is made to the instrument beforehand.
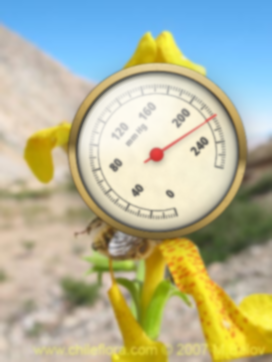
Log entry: 220 mmHg
